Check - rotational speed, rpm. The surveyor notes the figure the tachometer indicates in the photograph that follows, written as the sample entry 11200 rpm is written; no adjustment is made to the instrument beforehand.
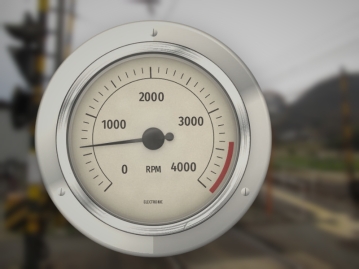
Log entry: 600 rpm
